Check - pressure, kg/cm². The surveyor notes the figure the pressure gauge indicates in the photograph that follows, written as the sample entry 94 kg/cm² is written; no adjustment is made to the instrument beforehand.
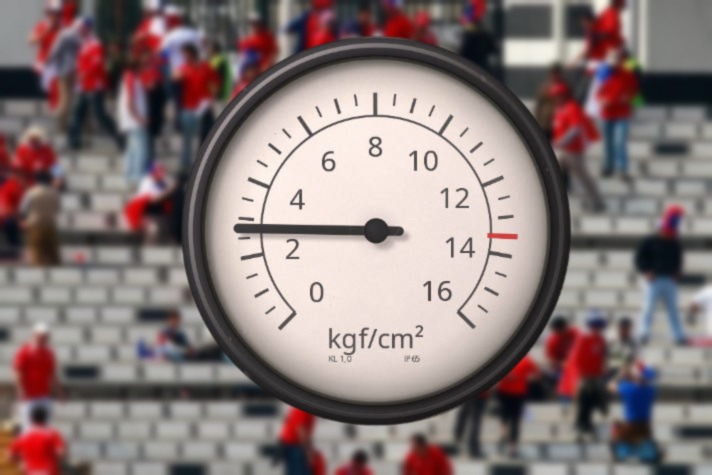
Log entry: 2.75 kg/cm²
